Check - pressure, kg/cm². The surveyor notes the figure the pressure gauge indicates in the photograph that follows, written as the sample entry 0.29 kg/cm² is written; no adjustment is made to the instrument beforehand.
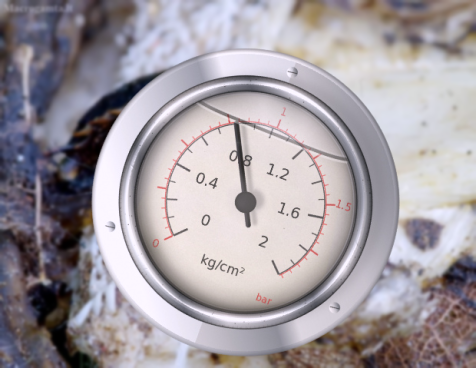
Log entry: 0.8 kg/cm²
